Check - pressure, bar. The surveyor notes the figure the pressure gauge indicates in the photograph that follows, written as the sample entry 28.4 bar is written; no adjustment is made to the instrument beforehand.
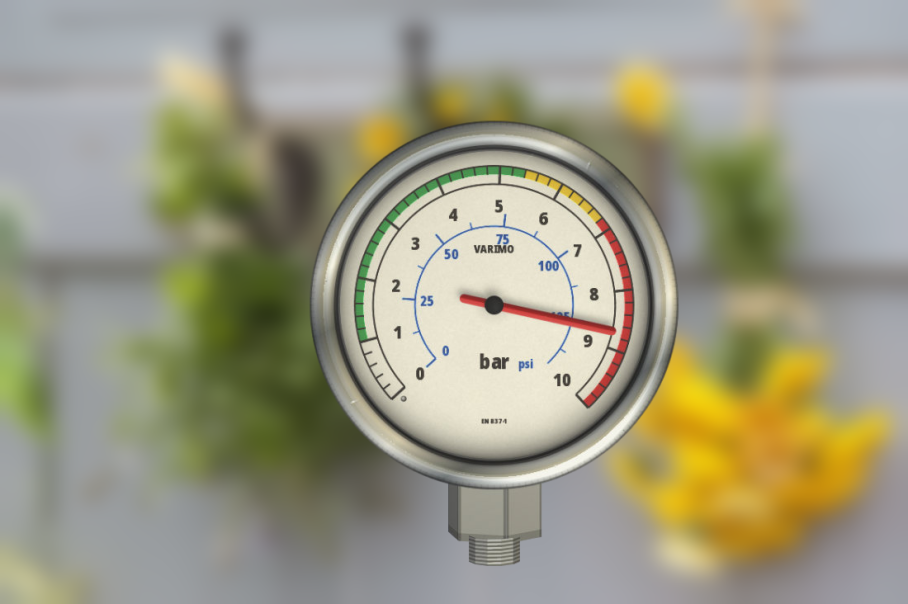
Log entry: 8.7 bar
